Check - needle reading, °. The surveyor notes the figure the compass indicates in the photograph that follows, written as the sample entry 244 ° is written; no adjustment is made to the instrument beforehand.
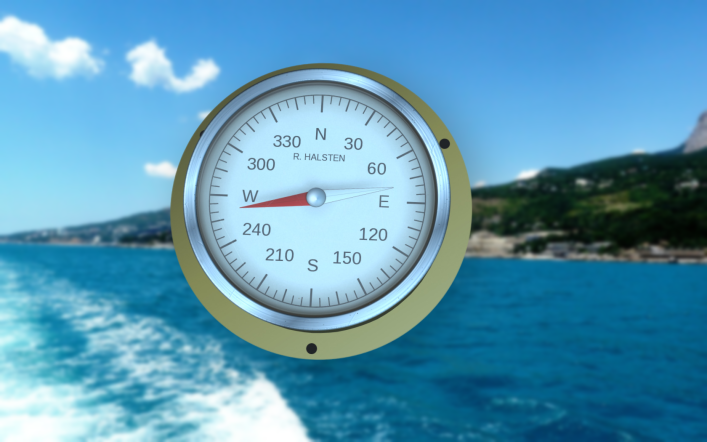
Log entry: 260 °
